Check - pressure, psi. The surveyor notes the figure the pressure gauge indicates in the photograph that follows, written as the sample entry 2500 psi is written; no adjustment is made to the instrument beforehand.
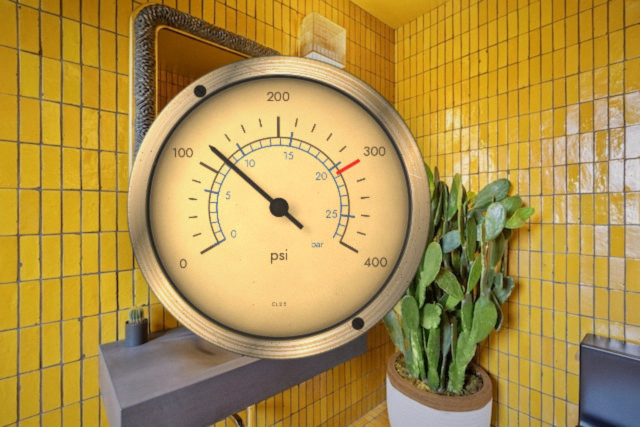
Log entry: 120 psi
